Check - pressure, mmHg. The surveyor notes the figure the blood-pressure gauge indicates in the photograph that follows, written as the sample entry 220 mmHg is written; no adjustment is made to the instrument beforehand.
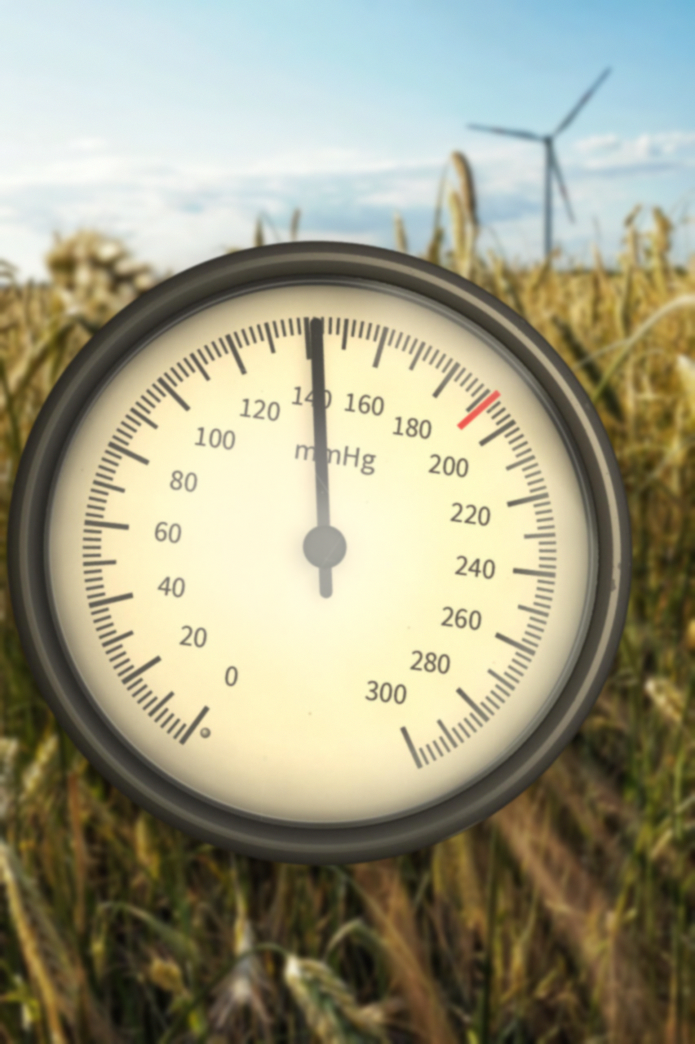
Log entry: 142 mmHg
